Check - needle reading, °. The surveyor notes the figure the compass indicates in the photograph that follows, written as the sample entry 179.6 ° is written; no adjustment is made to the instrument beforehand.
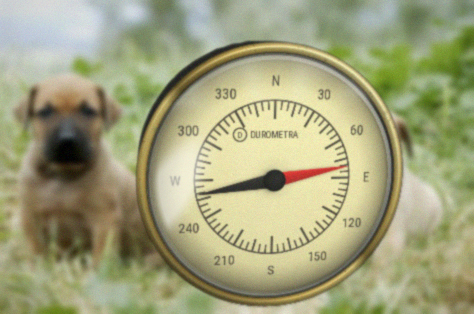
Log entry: 80 °
